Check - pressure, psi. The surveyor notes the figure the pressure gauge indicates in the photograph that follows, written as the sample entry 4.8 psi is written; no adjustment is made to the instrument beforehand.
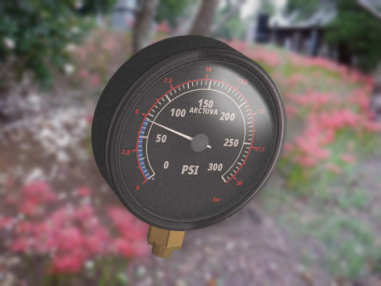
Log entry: 70 psi
